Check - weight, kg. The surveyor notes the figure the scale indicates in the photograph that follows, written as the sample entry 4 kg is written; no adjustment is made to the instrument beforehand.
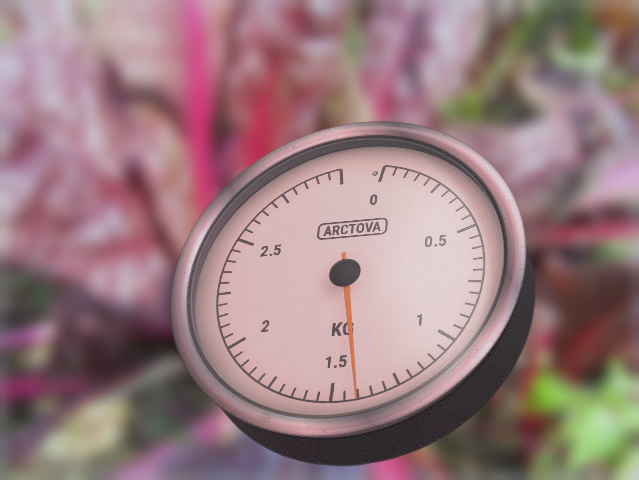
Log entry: 1.4 kg
